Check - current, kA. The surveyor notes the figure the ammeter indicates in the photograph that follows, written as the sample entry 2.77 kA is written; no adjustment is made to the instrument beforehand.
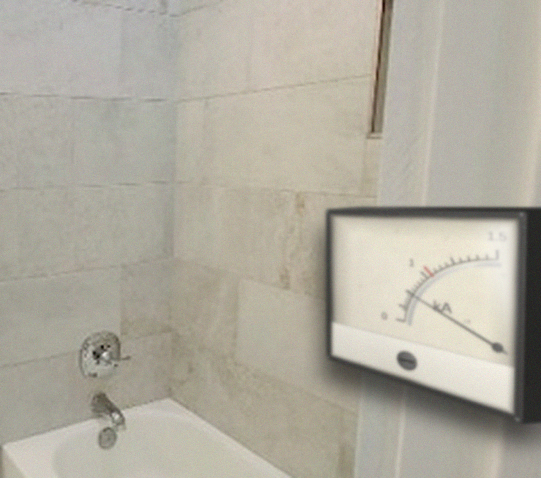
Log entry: 0.75 kA
